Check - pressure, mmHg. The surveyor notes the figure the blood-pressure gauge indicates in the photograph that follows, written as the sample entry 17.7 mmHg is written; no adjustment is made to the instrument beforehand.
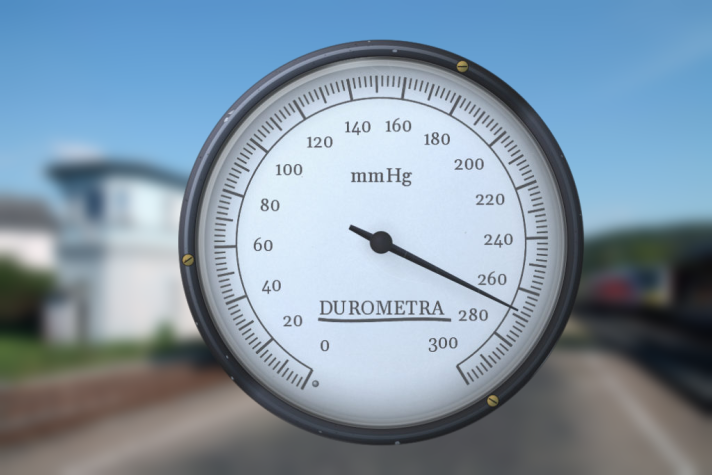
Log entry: 268 mmHg
